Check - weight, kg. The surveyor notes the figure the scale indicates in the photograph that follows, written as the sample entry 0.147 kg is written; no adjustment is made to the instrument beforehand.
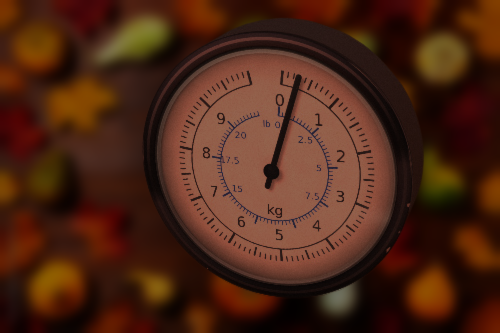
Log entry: 0.3 kg
